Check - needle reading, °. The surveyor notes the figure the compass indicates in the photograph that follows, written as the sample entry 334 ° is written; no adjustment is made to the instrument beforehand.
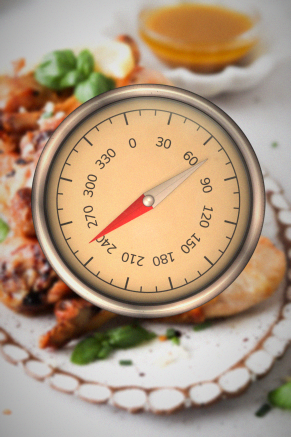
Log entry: 250 °
